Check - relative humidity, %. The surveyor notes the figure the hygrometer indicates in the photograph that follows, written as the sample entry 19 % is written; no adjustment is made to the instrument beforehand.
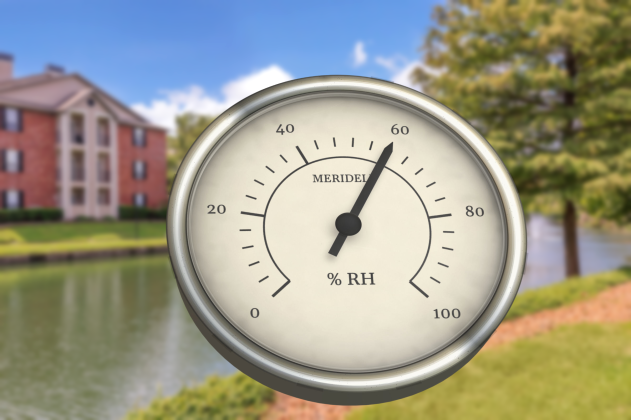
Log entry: 60 %
